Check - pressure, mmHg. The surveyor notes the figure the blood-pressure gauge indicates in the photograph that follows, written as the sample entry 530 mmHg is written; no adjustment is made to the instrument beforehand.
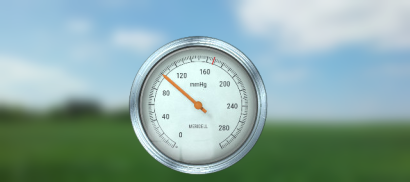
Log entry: 100 mmHg
